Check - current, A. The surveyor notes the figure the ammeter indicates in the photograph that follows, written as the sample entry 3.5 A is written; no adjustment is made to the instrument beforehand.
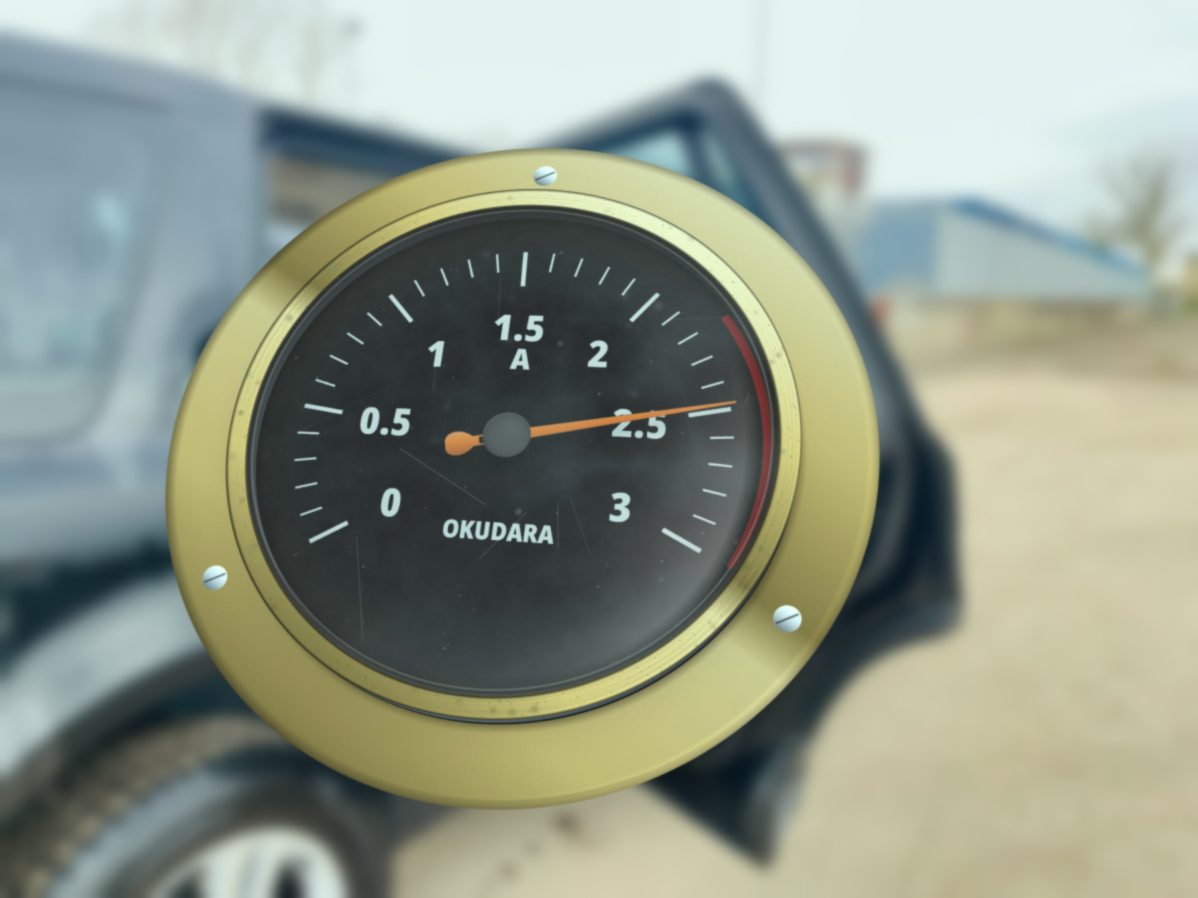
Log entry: 2.5 A
